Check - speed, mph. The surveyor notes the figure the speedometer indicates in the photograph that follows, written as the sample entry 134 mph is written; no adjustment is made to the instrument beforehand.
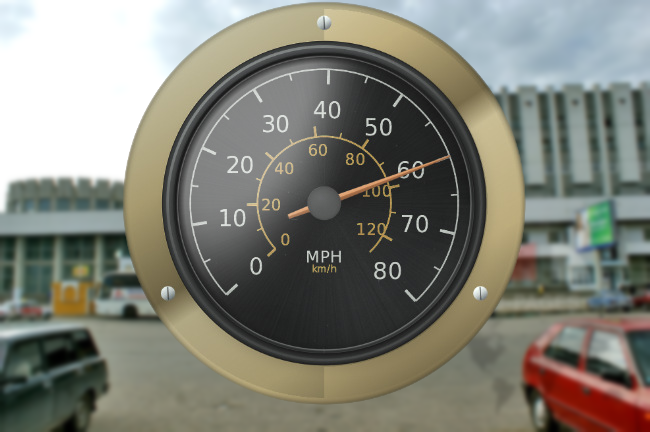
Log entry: 60 mph
